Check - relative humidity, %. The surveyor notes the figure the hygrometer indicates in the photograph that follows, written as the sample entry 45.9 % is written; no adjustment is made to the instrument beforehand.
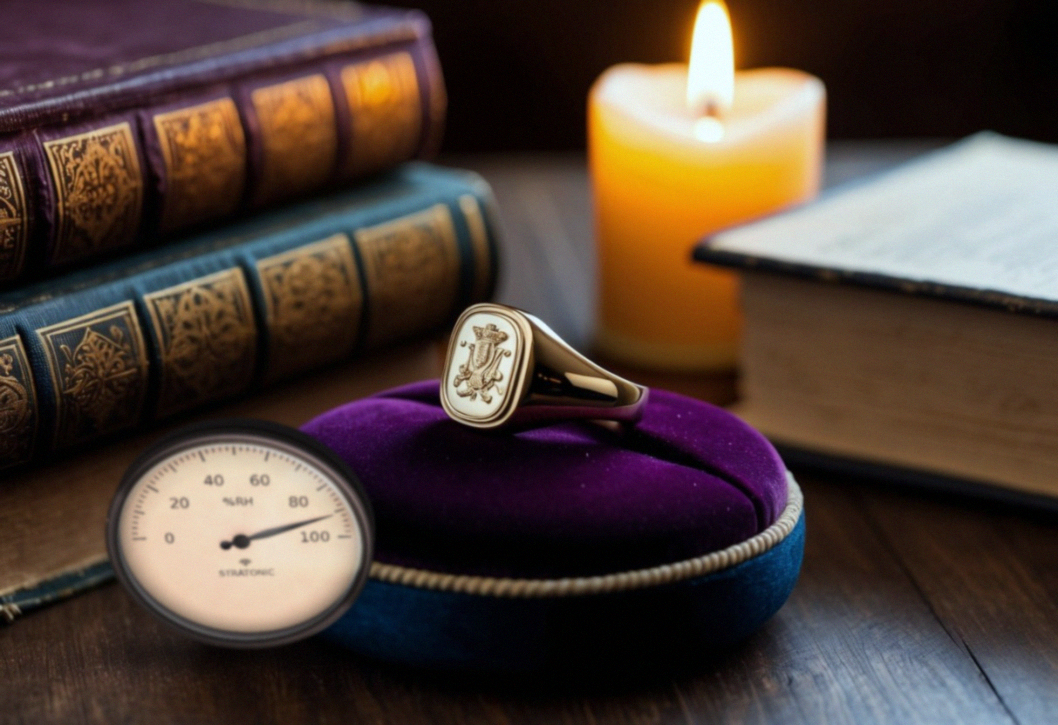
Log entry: 90 %
